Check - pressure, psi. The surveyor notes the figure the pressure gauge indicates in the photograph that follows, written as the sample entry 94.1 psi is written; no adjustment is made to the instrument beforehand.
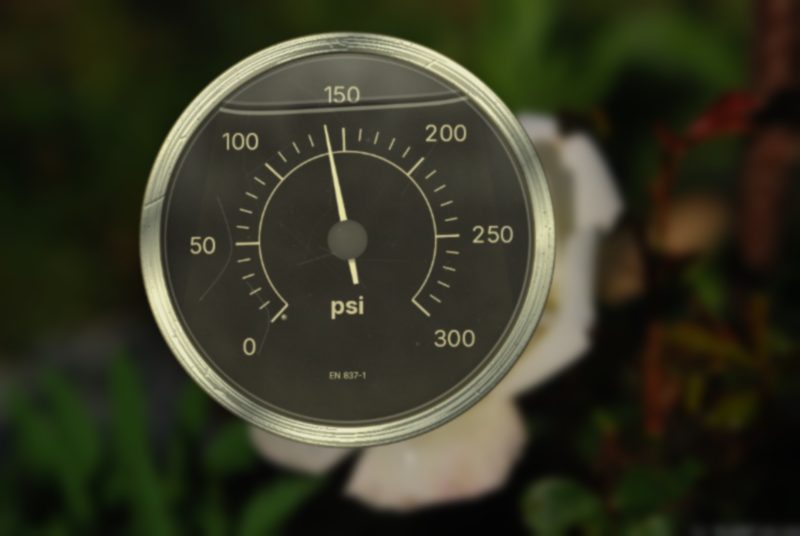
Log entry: 140 psi
